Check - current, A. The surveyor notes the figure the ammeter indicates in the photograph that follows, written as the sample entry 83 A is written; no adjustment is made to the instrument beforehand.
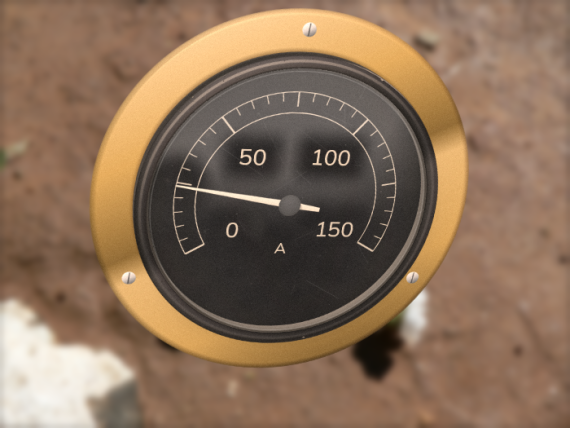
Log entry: 25 A
